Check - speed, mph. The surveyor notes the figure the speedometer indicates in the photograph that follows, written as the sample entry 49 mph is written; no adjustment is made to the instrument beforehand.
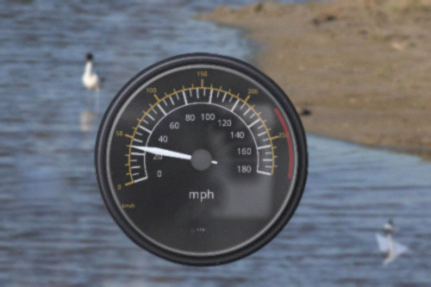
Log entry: 25 mph
